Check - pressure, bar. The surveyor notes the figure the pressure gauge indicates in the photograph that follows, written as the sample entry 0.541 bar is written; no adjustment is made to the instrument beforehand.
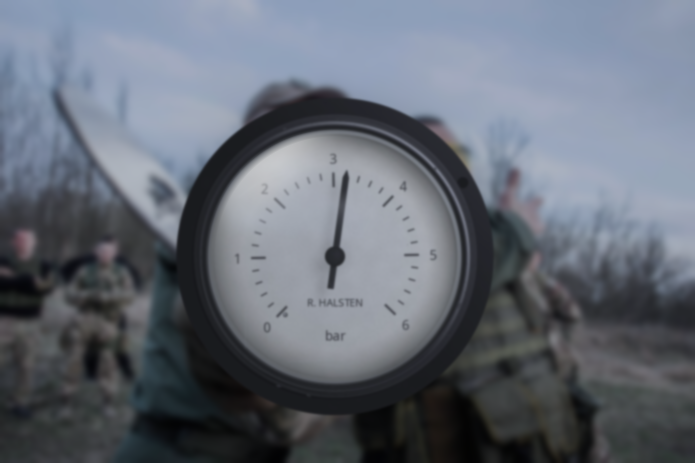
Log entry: 3.2 bar
